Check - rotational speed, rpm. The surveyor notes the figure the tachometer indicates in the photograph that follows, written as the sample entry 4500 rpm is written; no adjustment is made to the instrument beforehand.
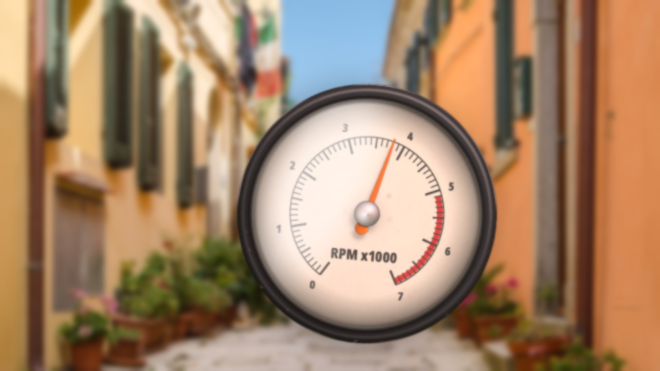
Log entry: 3800 rpm
